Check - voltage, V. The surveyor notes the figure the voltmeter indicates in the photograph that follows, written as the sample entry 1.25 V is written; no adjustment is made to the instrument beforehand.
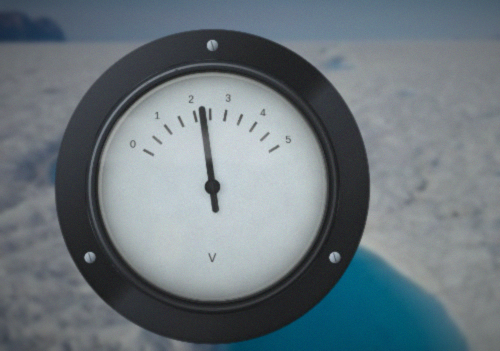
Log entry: 2.25 V
